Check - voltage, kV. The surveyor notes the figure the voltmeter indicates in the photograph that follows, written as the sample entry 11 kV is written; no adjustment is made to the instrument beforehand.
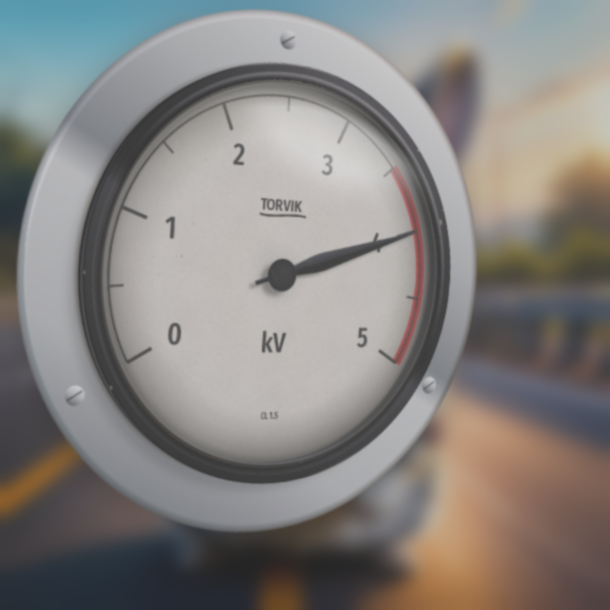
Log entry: 4 kV
